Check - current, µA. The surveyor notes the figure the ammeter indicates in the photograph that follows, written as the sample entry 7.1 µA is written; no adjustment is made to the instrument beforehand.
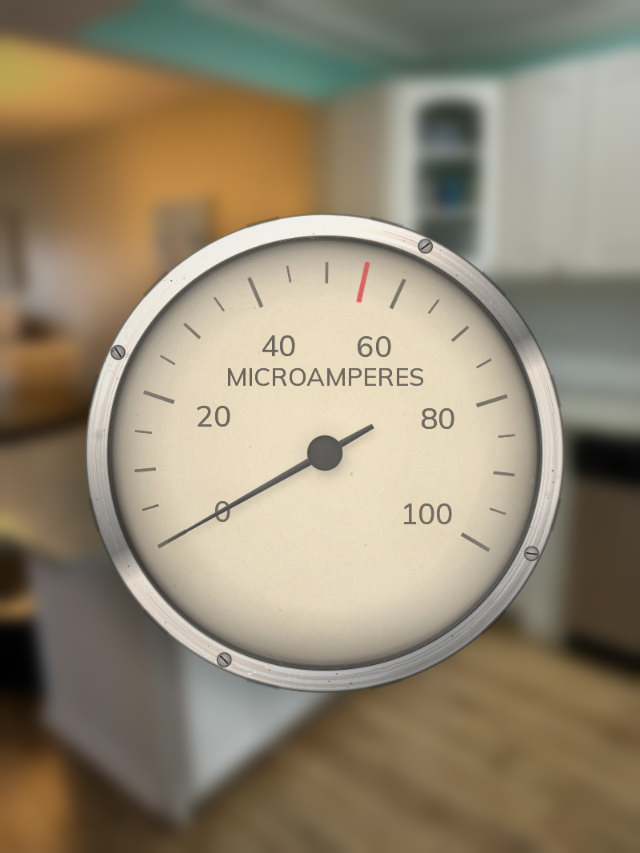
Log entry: 0 µA
